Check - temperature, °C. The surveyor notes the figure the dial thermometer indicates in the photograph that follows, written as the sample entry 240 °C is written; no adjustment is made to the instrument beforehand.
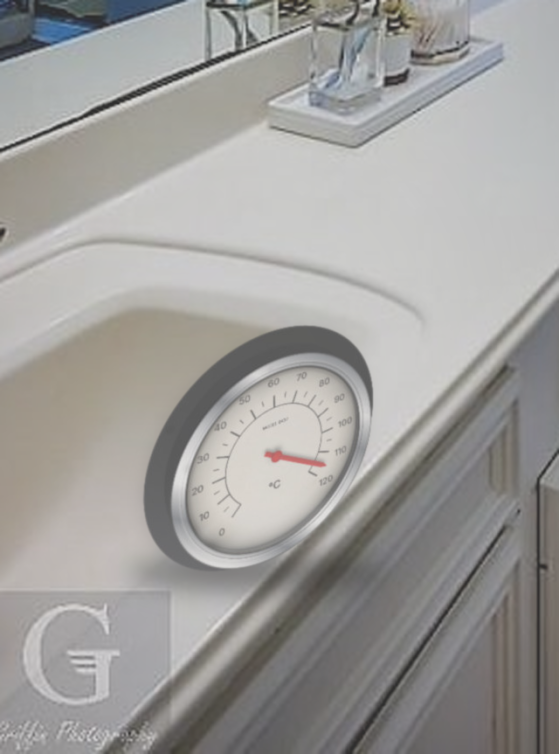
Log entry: 115 °C
